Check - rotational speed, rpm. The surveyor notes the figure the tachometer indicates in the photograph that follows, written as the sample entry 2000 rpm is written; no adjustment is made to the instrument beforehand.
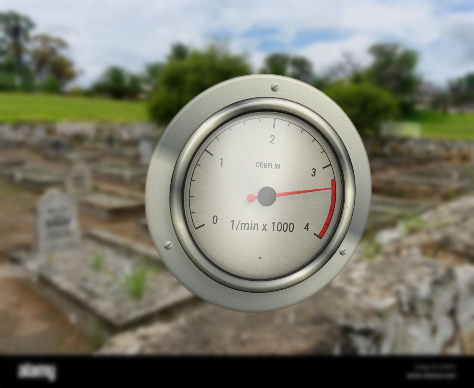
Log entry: 3300 rpm
